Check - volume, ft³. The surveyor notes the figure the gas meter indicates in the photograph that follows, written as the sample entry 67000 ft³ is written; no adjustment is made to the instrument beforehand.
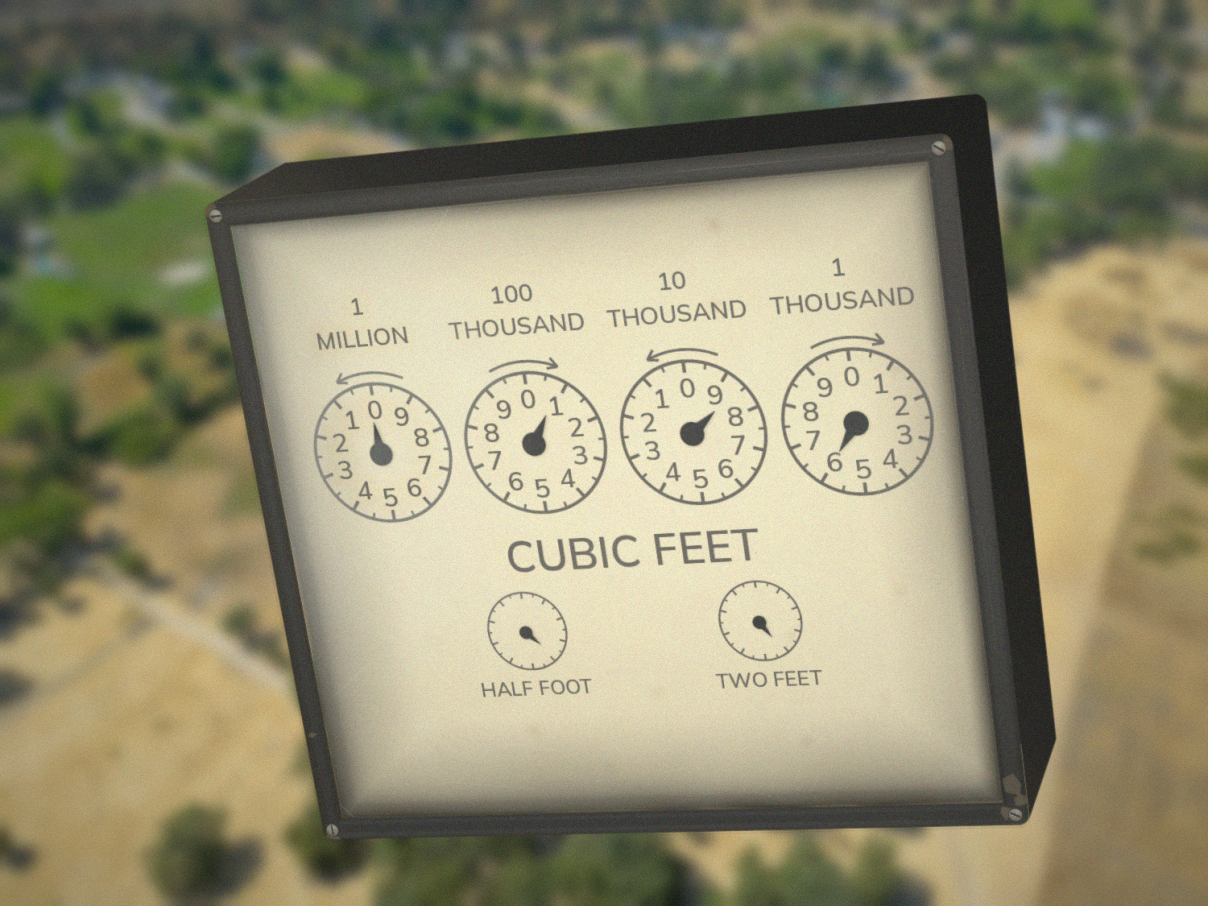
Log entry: 8600 ft³
